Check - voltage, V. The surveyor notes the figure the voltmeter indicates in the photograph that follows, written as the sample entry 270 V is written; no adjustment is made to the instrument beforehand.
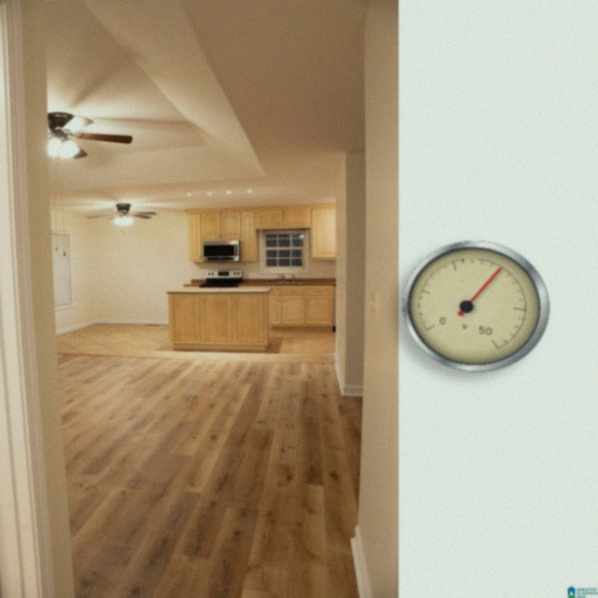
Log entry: 30 V
